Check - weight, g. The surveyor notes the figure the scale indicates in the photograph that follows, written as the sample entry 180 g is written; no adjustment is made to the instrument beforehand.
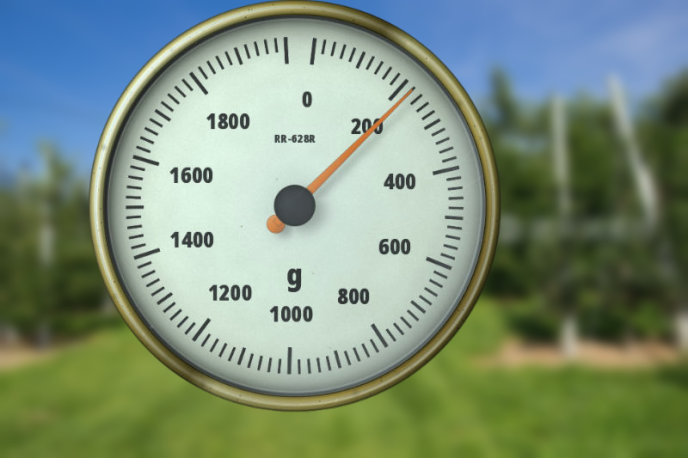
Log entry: 220 g
